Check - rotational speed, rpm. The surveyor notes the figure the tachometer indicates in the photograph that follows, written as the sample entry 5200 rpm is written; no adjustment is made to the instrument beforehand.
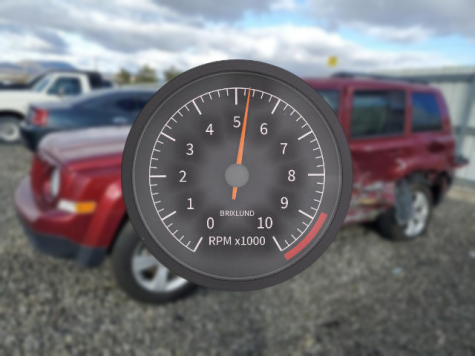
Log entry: 5300 rpm
